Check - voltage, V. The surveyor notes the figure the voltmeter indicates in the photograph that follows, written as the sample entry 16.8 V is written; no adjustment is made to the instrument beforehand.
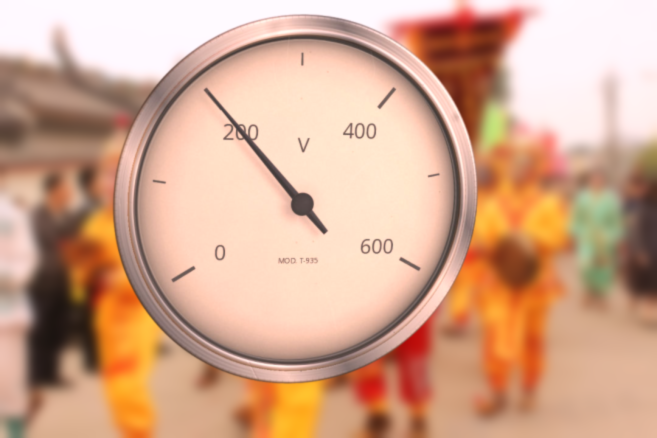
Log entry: 200 V
